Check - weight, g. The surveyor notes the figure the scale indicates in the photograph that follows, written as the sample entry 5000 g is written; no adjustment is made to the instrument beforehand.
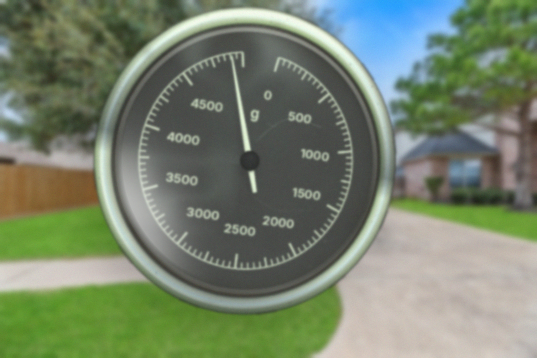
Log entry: 4900 g
